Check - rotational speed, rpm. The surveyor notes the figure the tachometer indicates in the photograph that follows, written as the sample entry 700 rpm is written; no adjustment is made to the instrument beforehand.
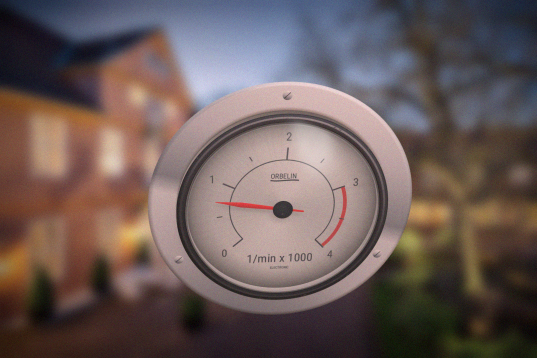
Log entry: 750 rpm
